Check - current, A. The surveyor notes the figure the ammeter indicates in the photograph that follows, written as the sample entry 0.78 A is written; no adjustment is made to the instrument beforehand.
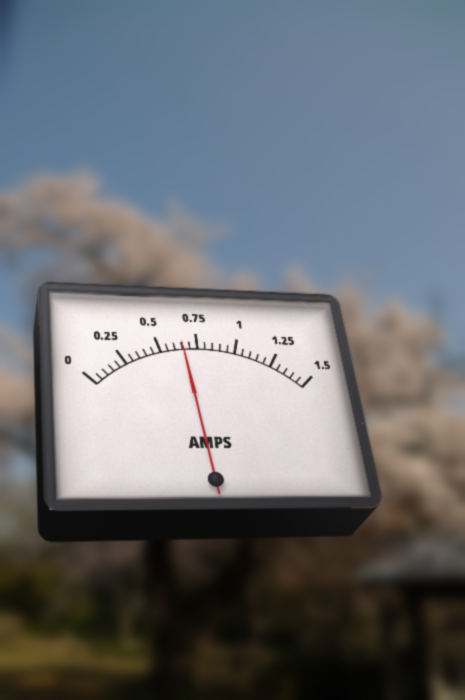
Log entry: 0.65 A
